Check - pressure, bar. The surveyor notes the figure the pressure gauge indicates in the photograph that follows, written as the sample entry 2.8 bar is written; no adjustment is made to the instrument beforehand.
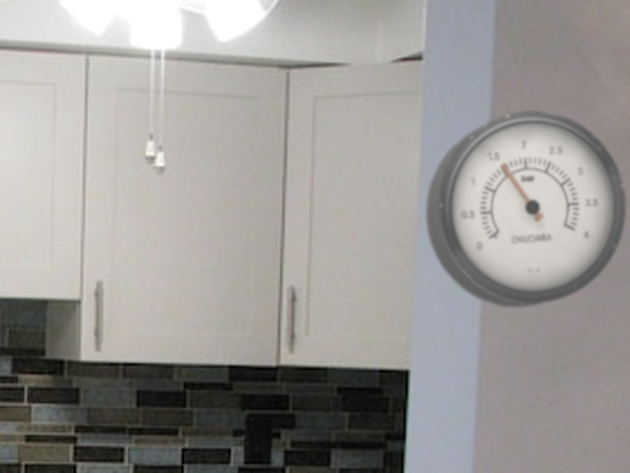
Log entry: 1.5 bar
